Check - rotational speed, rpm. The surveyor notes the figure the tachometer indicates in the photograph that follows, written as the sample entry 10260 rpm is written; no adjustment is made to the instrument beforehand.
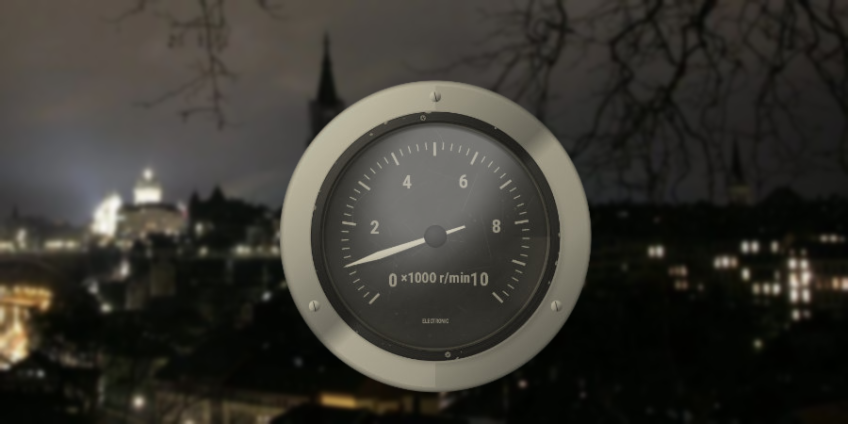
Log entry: 1000 rpm
